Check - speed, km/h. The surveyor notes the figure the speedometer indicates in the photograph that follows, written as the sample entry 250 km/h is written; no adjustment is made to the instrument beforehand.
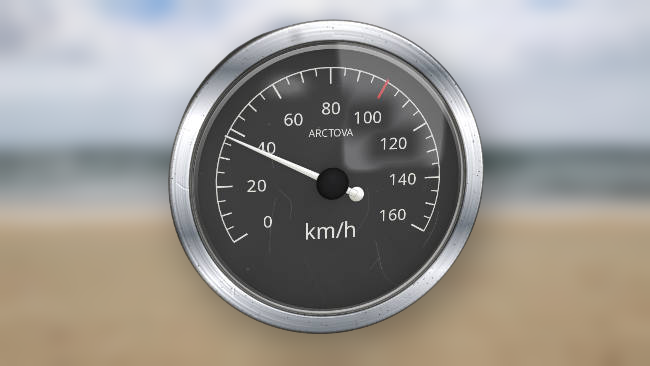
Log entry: 37.5 km/h
